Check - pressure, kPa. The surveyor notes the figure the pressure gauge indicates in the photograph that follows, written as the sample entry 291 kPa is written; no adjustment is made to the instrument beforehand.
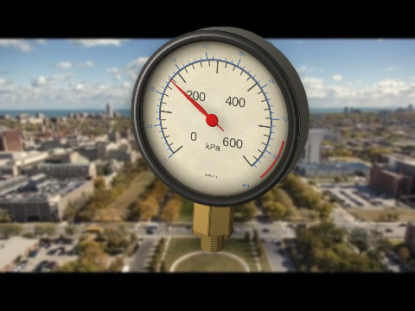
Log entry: 180 kPa
